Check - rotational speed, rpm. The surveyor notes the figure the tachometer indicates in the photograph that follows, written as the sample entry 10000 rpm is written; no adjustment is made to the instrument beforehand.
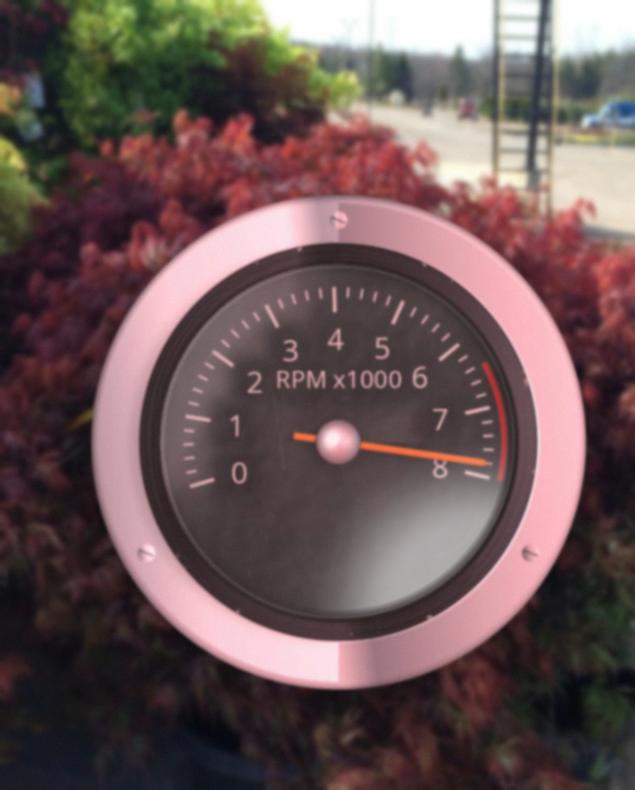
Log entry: 7800 rpm
